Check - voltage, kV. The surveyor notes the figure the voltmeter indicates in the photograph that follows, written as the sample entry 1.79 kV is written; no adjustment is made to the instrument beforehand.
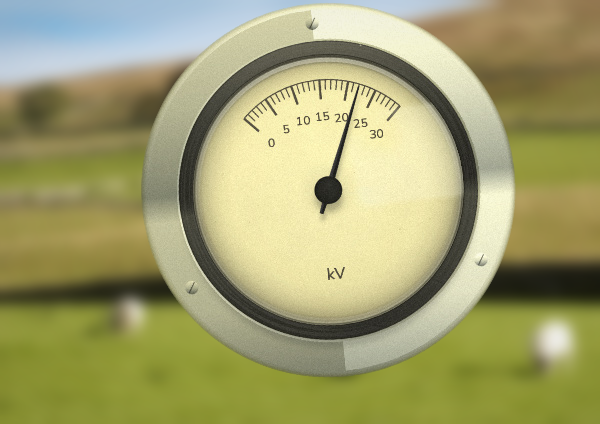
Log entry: 22 kV
